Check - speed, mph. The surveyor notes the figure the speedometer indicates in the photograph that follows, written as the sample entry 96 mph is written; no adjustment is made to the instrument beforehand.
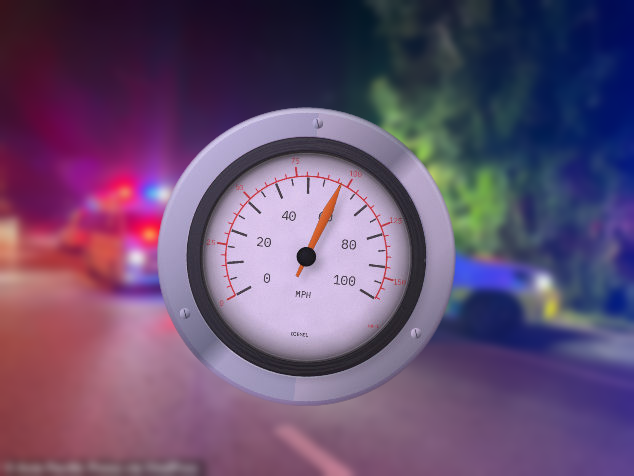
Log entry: 60 mph
